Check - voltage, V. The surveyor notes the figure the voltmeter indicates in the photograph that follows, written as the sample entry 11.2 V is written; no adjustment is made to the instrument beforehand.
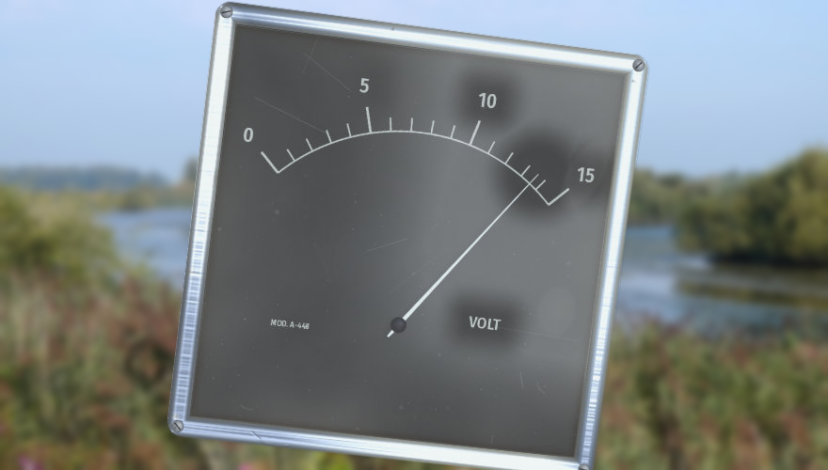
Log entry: 13.5 V
